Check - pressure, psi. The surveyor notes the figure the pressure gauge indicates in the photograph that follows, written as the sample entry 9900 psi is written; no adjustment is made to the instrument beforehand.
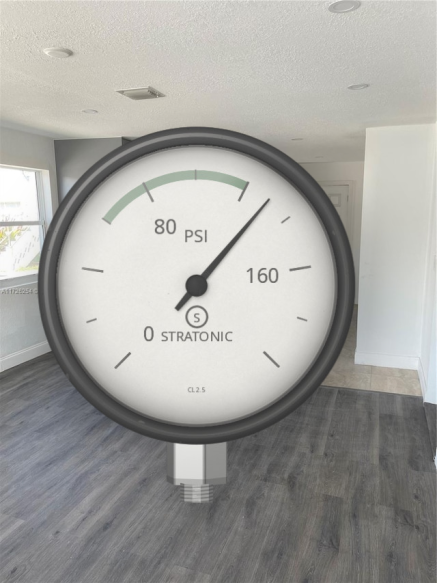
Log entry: 130 psi
